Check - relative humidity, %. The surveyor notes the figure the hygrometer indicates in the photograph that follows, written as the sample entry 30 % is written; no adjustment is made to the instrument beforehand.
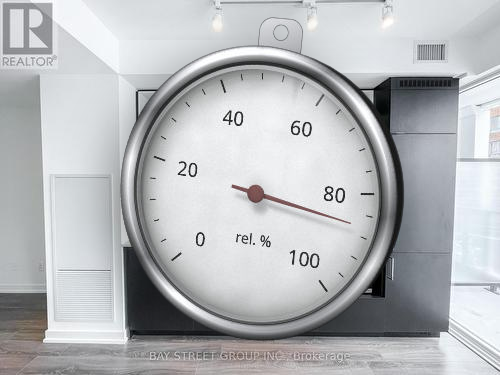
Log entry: 86 %
